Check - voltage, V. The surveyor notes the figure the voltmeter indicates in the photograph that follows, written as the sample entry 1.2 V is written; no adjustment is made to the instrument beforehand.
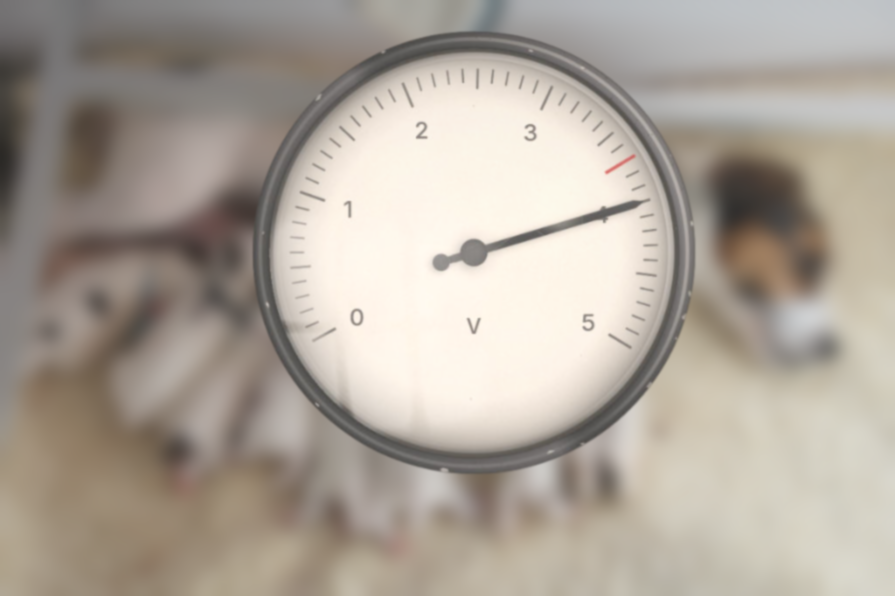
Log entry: 4 V
